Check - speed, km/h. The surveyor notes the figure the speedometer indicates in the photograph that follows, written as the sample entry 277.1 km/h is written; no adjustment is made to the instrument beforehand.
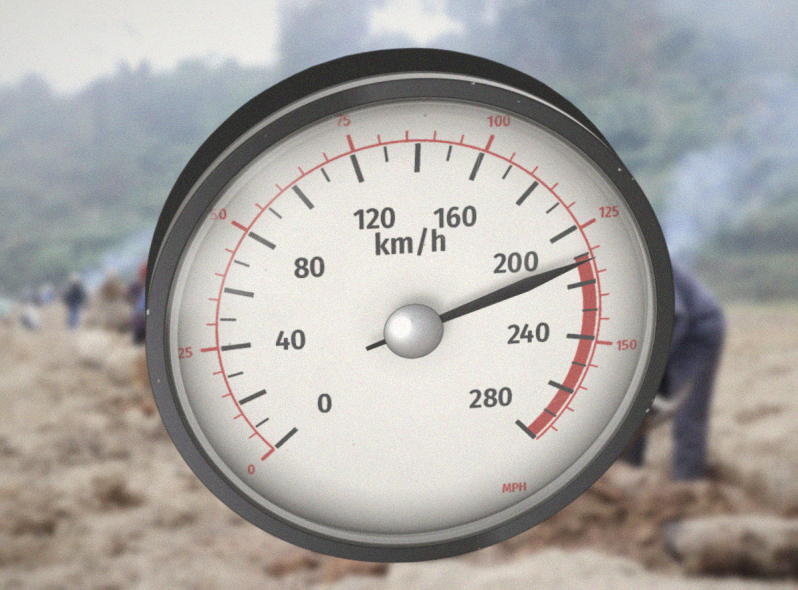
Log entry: 210 km/h
